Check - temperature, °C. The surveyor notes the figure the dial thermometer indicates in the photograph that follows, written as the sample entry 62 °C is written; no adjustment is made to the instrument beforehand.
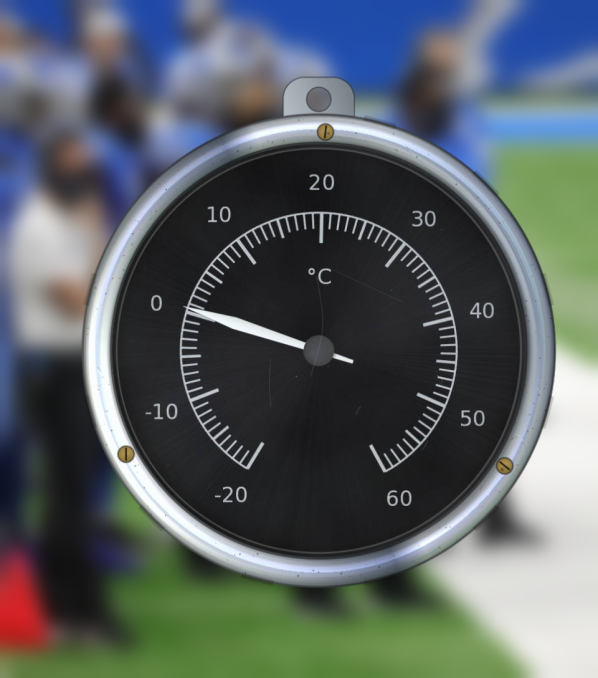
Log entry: 0.5 °C
